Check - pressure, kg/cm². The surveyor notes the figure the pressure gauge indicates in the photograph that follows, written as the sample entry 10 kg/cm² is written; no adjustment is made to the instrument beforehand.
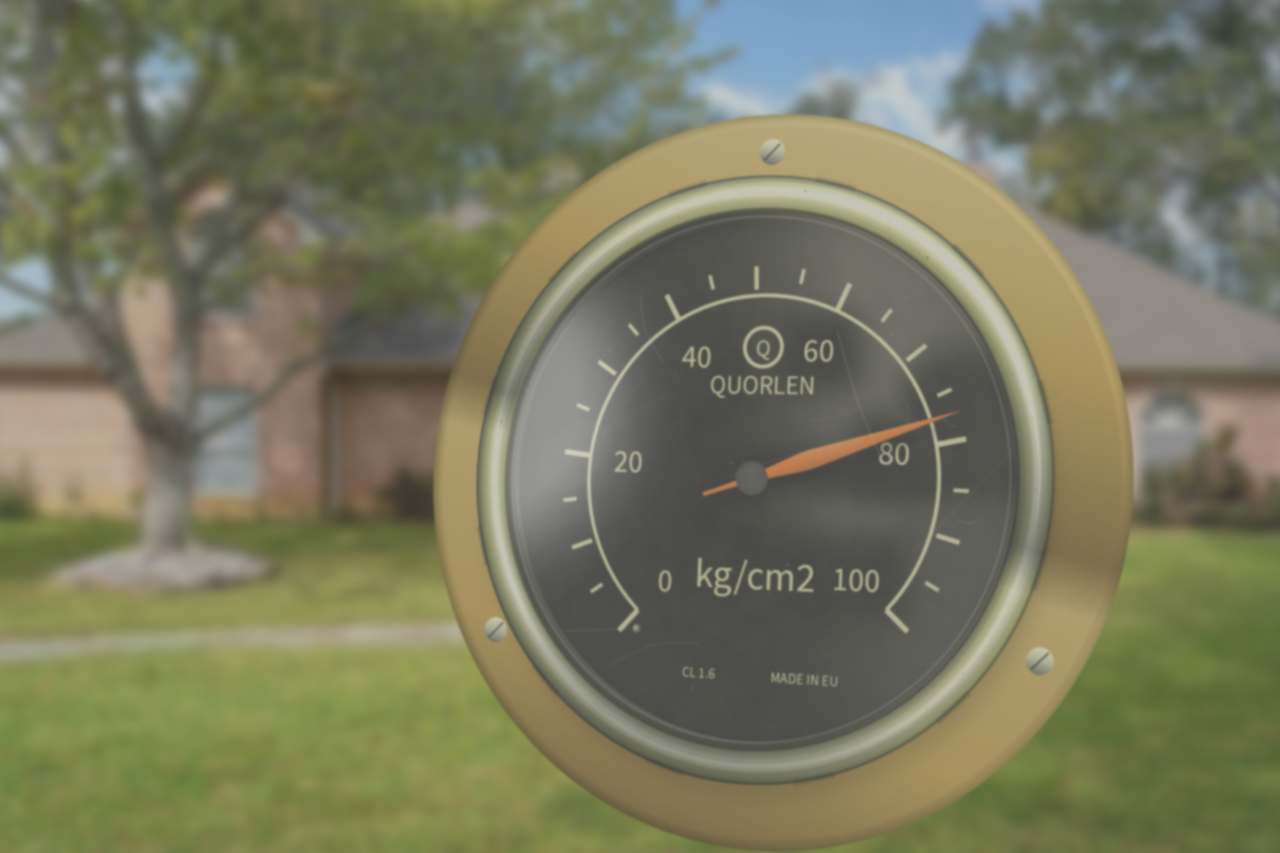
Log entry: 77.5 kg/cm²
